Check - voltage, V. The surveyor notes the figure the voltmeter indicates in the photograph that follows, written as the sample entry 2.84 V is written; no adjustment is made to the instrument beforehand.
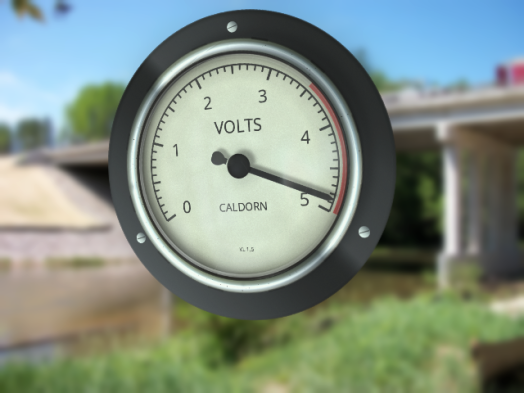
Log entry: 4.85 V
